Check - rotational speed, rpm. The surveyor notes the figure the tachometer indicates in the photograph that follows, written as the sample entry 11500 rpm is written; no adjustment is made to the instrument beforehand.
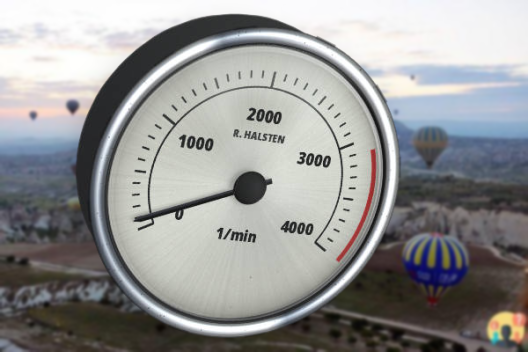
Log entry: 100 rpm
